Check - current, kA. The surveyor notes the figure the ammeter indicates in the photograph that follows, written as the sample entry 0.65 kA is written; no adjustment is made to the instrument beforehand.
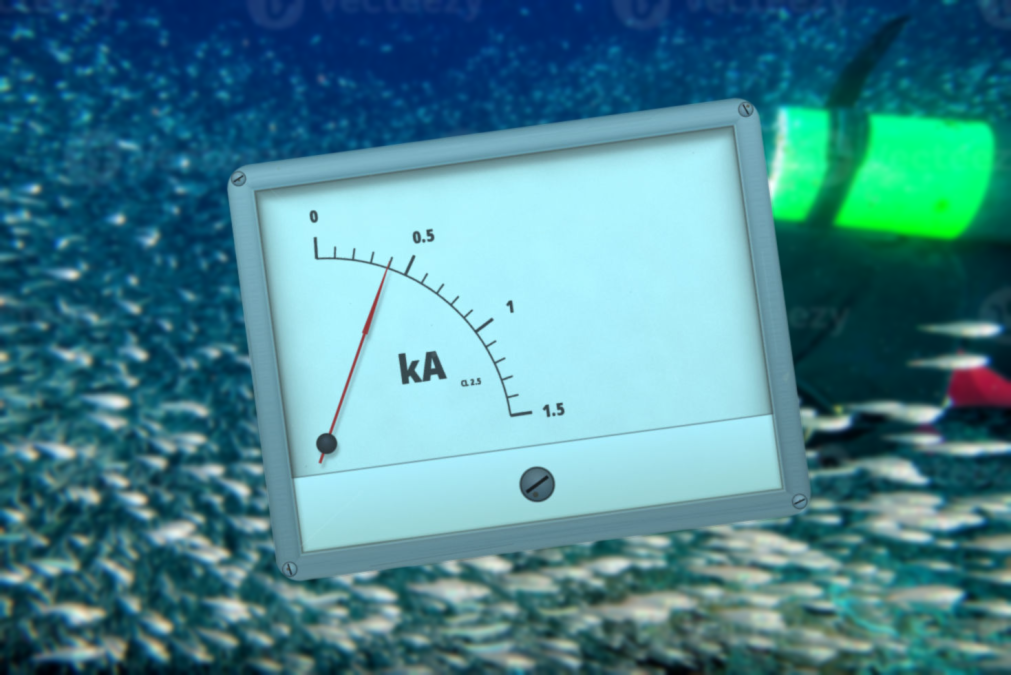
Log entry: 0.4 kA
